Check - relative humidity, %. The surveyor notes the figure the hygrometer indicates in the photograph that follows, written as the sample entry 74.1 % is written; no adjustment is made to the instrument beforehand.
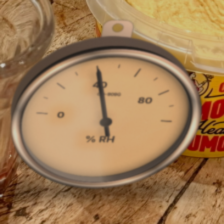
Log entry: 40 %
